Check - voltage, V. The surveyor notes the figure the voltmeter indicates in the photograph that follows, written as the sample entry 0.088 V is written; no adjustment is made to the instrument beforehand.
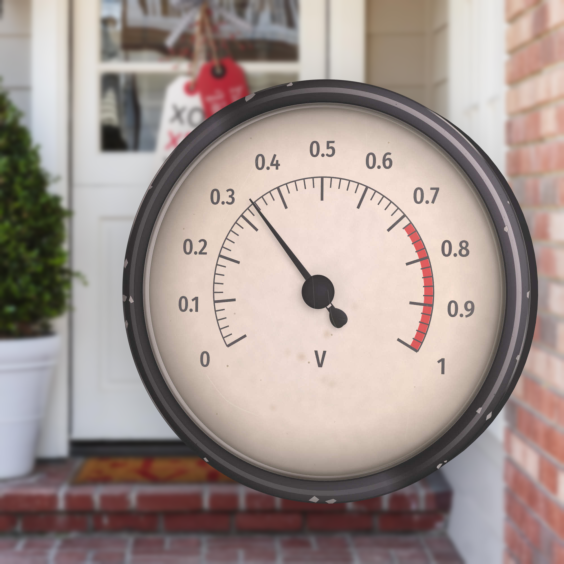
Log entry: 0.34 V
